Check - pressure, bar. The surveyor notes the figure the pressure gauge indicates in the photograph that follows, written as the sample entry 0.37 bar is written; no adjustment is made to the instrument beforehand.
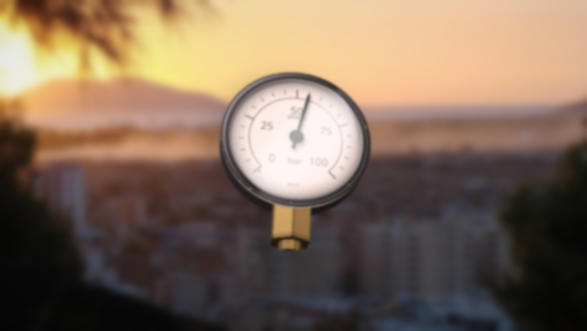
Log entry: 55 bar
